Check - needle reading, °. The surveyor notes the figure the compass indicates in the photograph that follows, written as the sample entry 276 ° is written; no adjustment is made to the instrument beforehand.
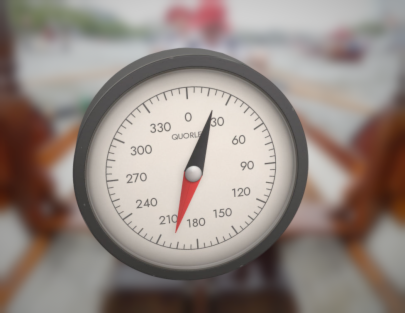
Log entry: 200 °
